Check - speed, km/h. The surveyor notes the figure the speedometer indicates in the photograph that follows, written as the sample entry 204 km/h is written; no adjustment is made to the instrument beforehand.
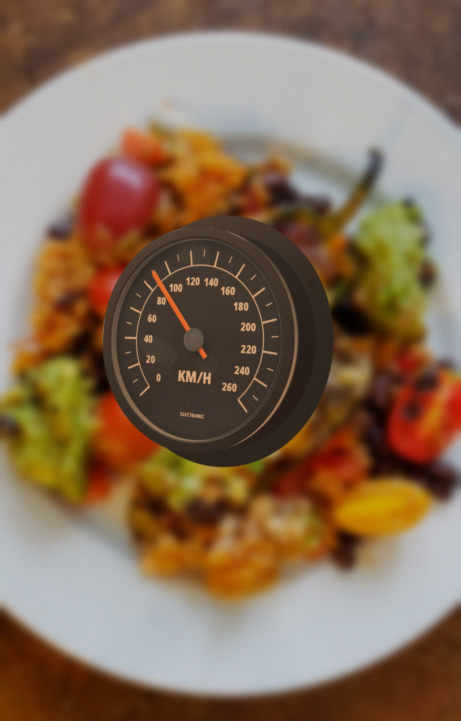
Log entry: 90 km/h
